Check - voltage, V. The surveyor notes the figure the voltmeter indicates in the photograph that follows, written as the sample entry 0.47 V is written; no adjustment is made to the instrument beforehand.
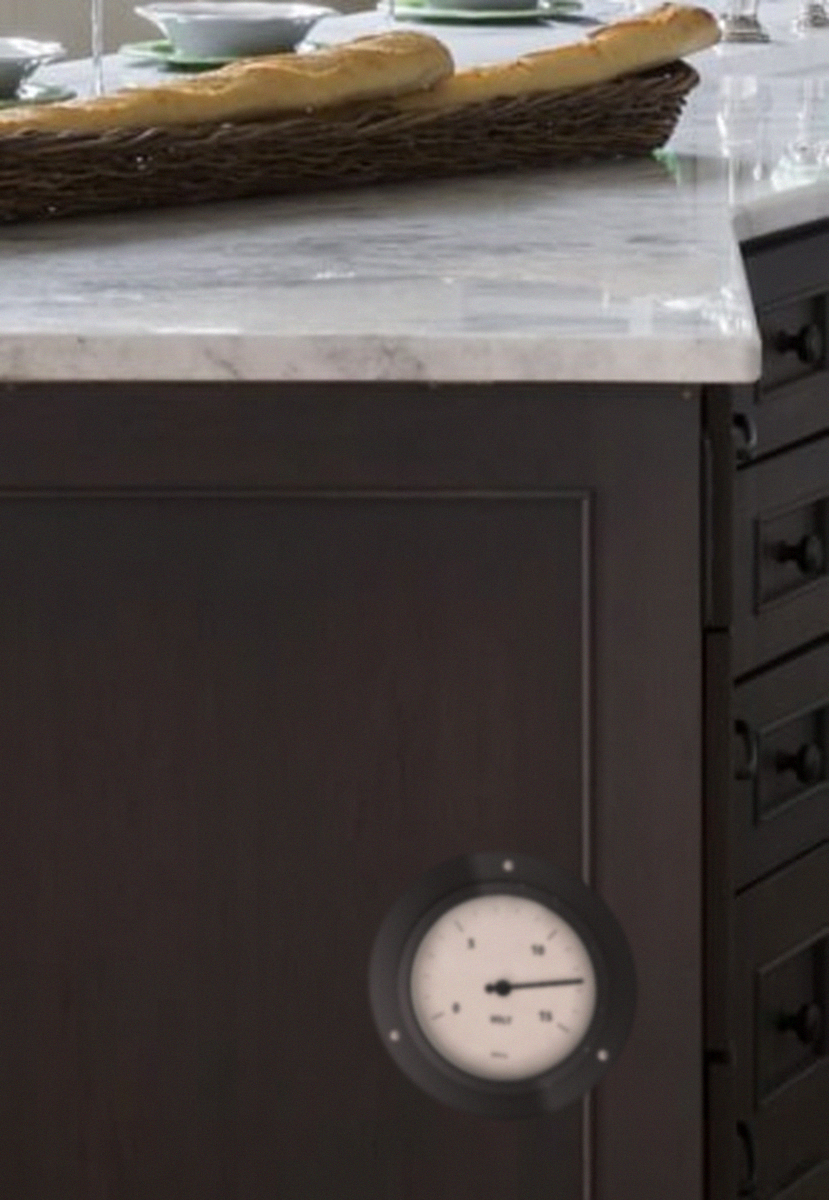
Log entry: 12.5 V
